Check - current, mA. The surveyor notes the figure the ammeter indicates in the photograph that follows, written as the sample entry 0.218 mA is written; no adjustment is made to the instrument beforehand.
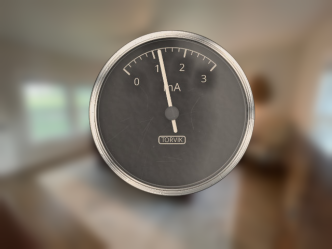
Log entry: 1.2 mA
